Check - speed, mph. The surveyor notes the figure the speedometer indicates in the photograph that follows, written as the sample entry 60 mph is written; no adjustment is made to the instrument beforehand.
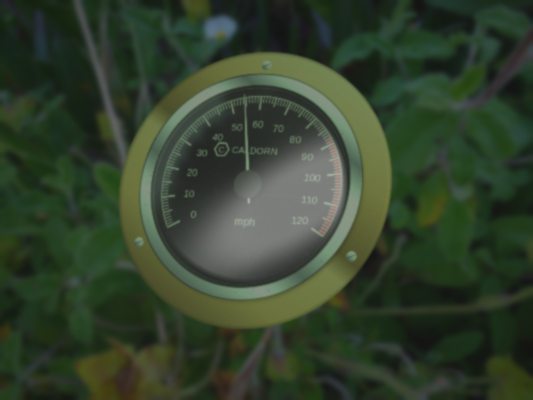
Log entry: 55 mph
